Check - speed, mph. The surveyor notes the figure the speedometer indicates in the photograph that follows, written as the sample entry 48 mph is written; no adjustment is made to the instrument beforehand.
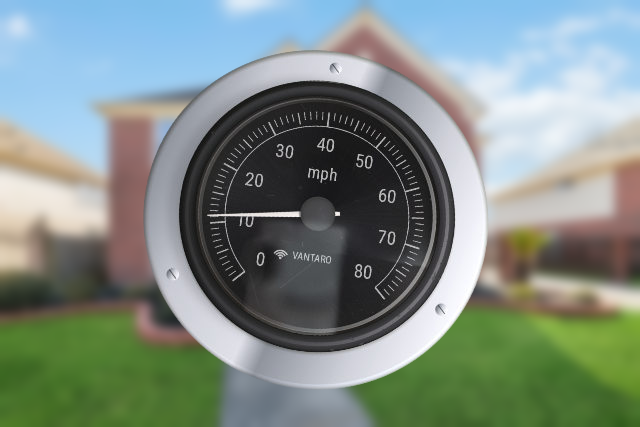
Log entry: 11 mph
